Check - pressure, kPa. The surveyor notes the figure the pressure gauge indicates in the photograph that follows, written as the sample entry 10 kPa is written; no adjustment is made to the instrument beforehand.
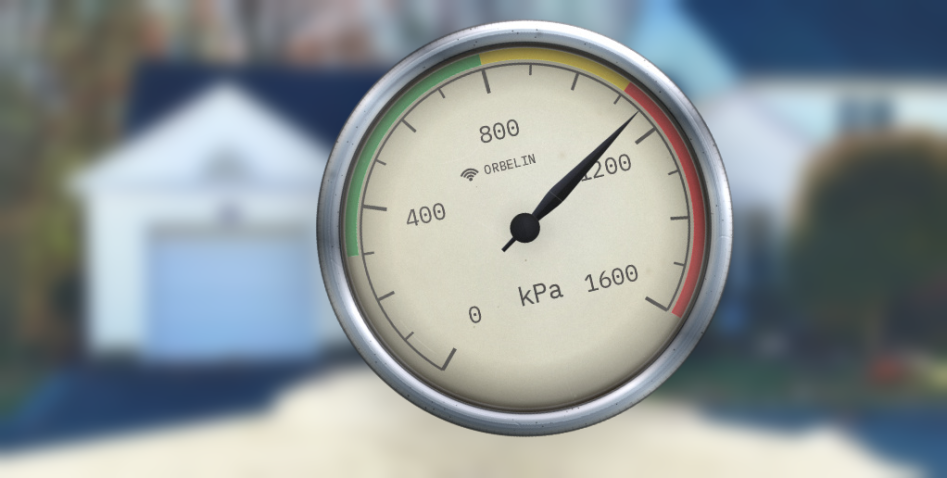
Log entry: 1150 kPa
